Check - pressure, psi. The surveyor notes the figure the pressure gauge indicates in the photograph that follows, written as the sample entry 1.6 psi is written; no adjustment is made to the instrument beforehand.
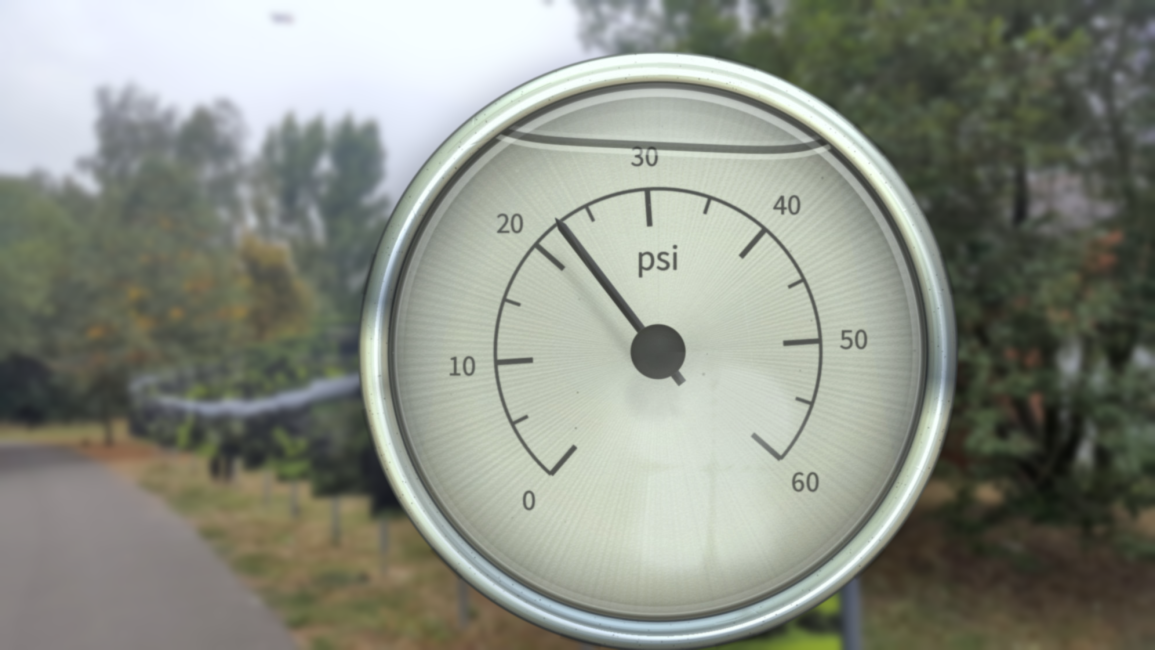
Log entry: 22.5 psi
